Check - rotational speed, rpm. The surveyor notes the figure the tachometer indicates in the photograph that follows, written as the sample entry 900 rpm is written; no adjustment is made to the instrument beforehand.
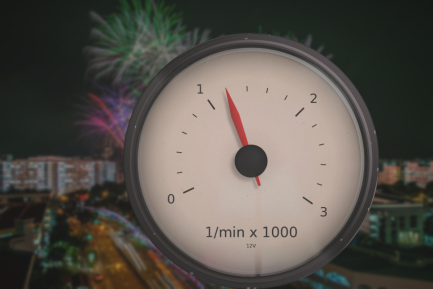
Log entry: 1200 rpm
